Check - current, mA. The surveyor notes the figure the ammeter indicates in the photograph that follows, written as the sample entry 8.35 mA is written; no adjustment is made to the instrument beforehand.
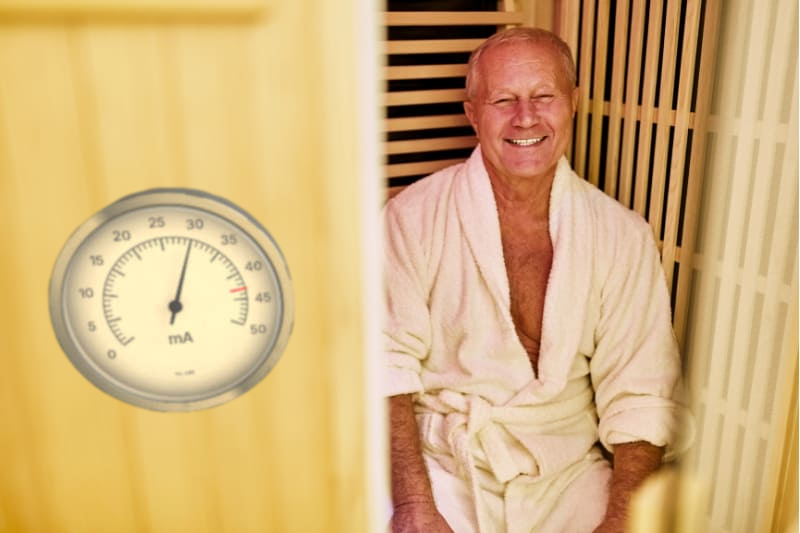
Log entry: 30 mA
